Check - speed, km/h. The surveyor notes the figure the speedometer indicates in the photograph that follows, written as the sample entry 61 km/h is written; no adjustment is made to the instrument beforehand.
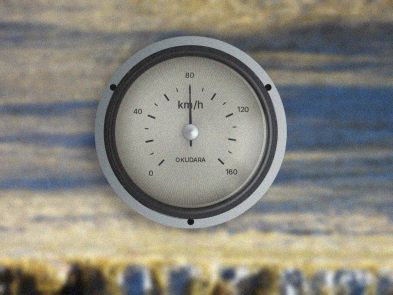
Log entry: 80 km/h
